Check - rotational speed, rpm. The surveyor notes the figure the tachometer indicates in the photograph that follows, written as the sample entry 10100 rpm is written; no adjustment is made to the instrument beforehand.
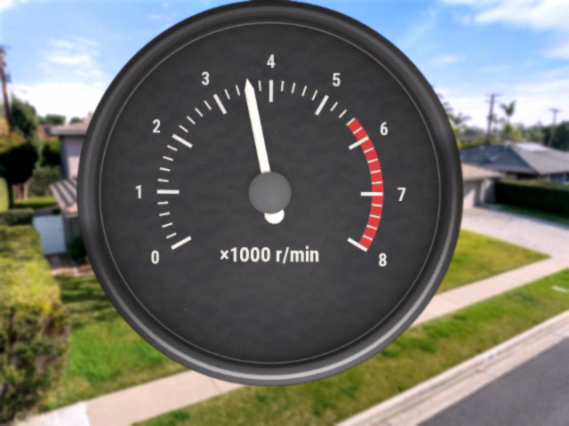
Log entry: 3600 rpm
